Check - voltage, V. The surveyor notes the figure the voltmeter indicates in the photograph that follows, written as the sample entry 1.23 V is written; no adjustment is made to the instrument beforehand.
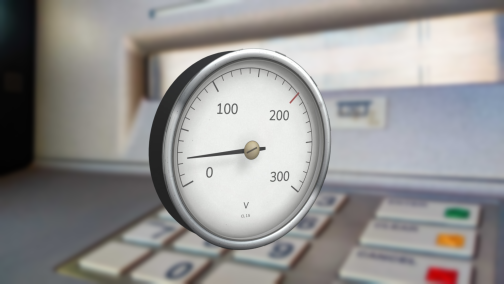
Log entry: 25 V
